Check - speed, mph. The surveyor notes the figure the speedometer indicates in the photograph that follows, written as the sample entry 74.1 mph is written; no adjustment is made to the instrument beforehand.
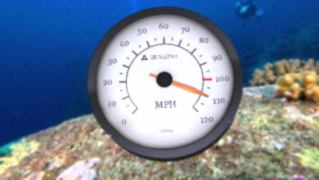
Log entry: 110 mph
